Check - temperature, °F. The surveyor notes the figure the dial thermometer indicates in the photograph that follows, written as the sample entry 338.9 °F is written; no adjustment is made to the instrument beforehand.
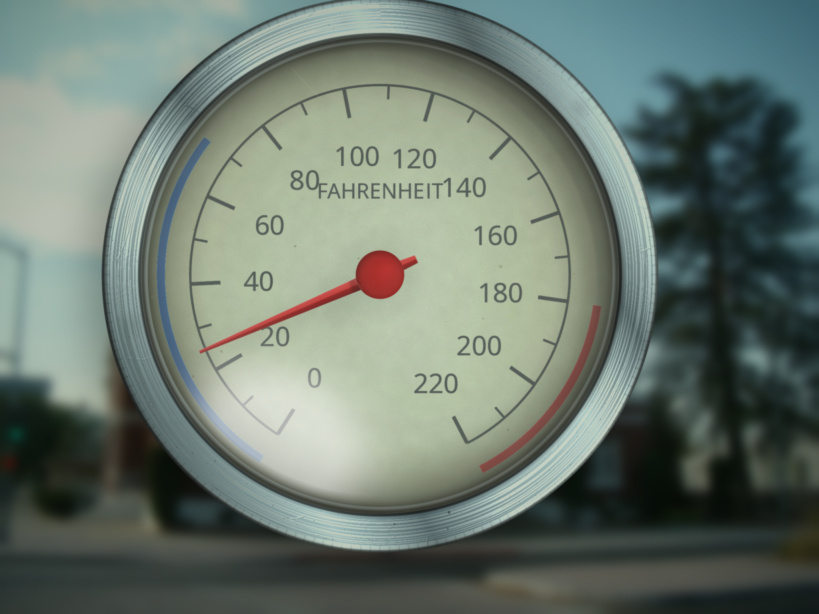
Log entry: 25 °F
